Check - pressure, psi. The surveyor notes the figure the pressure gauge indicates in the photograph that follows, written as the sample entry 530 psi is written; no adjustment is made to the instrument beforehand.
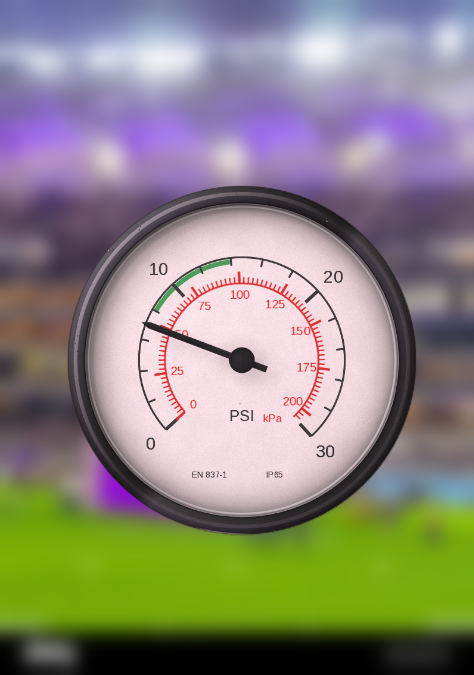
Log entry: 7 psi
